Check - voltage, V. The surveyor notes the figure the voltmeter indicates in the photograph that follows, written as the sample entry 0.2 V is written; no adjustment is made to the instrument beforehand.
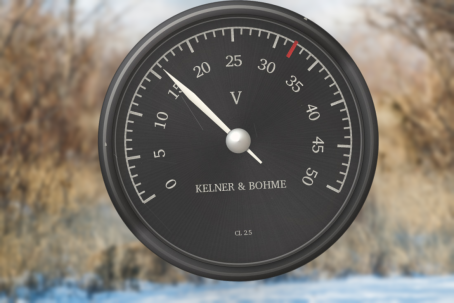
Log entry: 16 V
